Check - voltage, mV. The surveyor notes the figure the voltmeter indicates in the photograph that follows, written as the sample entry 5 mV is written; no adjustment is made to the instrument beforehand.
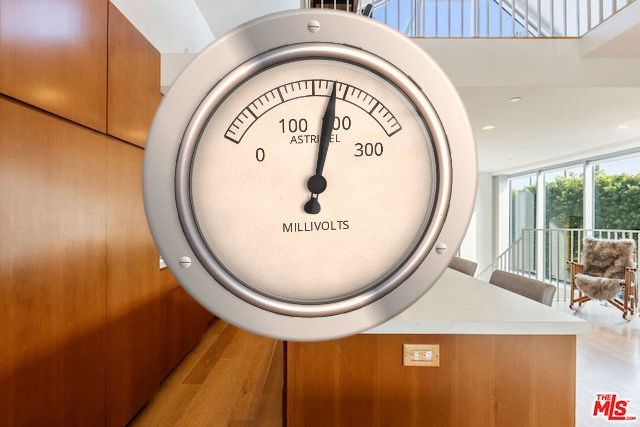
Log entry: 180 mV
